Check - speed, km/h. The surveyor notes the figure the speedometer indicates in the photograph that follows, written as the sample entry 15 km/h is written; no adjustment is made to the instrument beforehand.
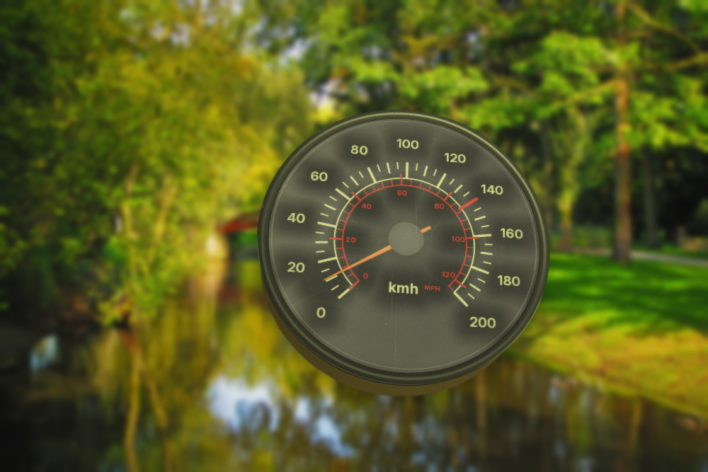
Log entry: 10 km/h
